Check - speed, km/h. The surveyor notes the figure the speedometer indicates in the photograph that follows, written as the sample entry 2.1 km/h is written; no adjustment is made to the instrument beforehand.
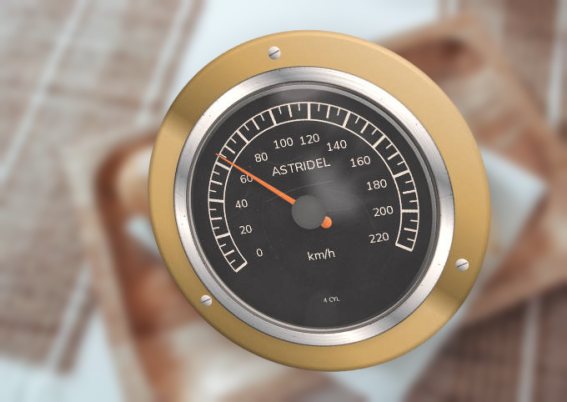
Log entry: 65 km/h
